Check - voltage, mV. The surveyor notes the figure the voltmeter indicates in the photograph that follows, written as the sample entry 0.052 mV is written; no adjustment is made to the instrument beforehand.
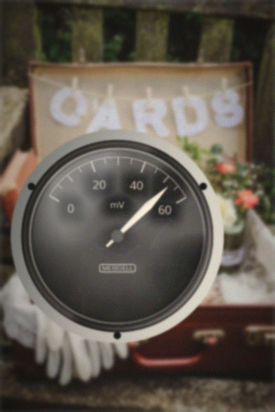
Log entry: 52.5 mV
